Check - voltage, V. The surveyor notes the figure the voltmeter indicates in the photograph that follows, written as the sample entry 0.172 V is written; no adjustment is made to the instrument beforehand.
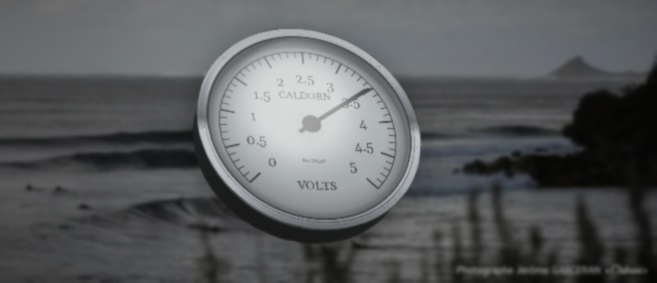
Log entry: 3.5 V
